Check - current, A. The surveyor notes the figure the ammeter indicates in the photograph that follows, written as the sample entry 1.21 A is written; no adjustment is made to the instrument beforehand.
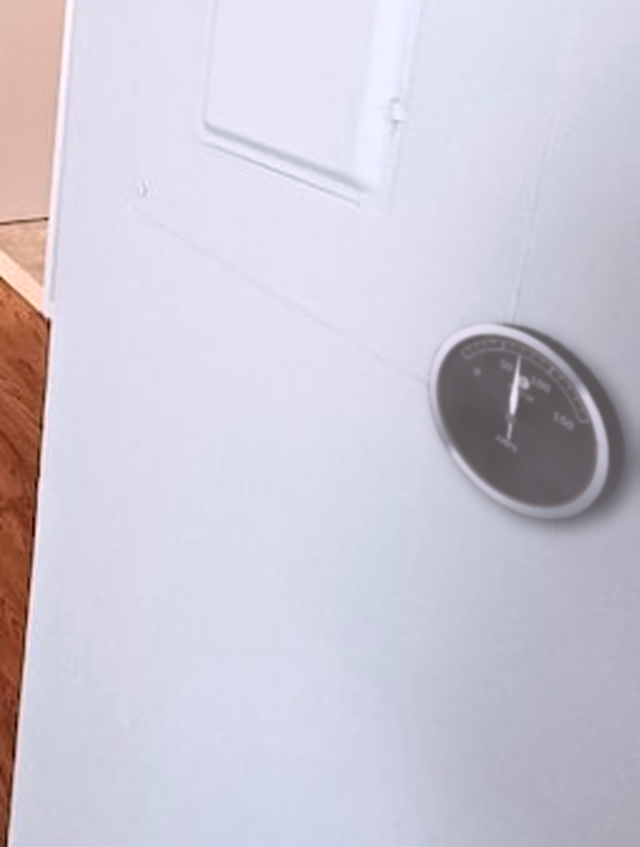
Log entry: 70 A
